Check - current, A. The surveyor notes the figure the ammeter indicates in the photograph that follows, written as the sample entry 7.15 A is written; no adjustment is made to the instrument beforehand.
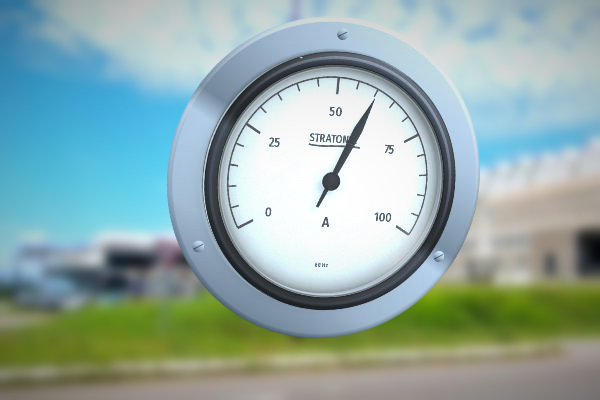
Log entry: 60 A
